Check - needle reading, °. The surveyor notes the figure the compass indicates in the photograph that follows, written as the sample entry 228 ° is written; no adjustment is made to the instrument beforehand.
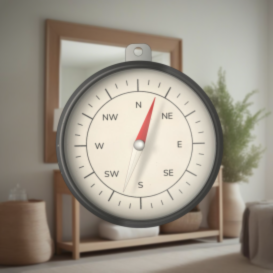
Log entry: 20 °
